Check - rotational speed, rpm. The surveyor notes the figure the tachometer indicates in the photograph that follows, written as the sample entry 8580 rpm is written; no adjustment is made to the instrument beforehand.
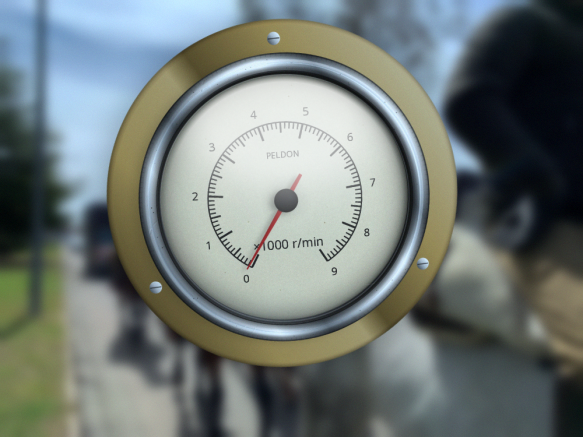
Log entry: 100 rpm
